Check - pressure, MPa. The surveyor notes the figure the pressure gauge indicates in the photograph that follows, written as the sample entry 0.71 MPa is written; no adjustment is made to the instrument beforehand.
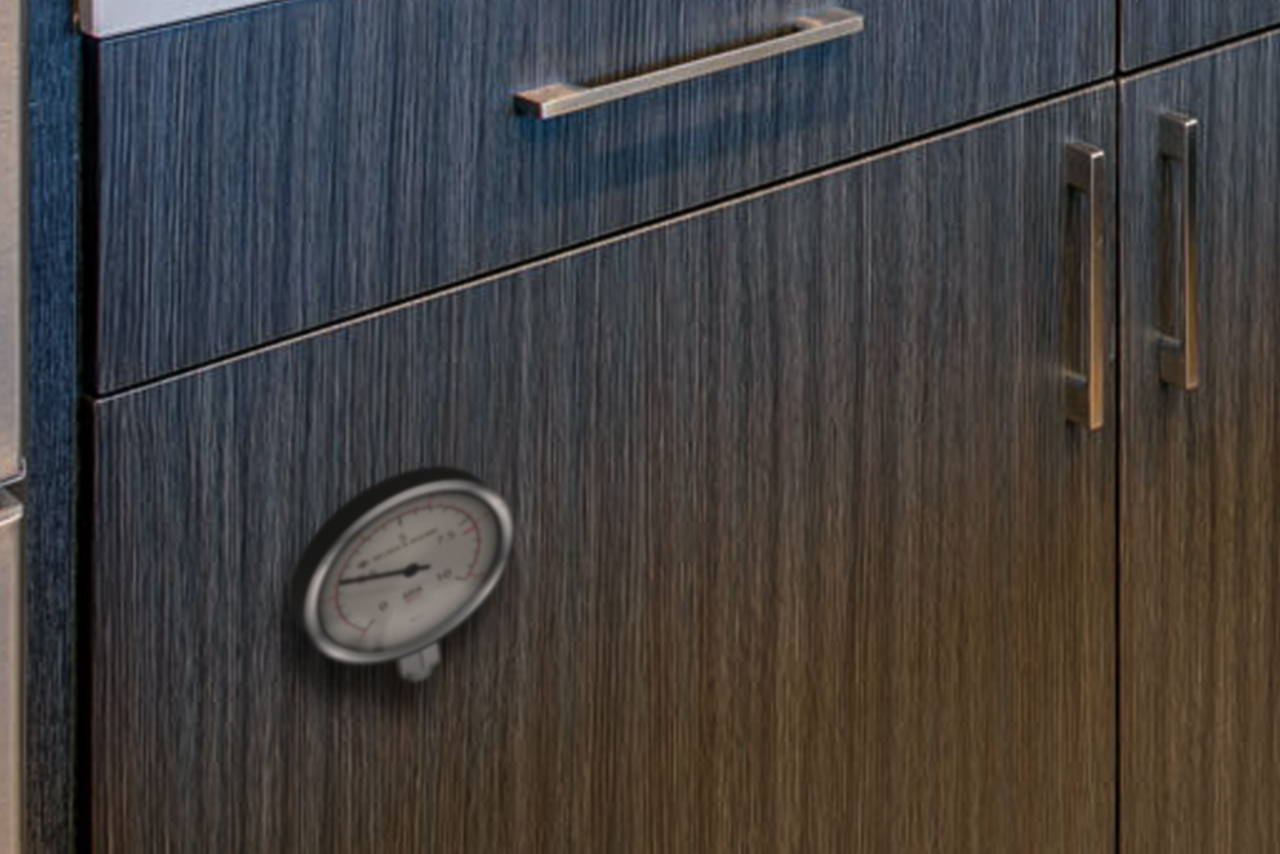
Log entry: 2.5 MPa
